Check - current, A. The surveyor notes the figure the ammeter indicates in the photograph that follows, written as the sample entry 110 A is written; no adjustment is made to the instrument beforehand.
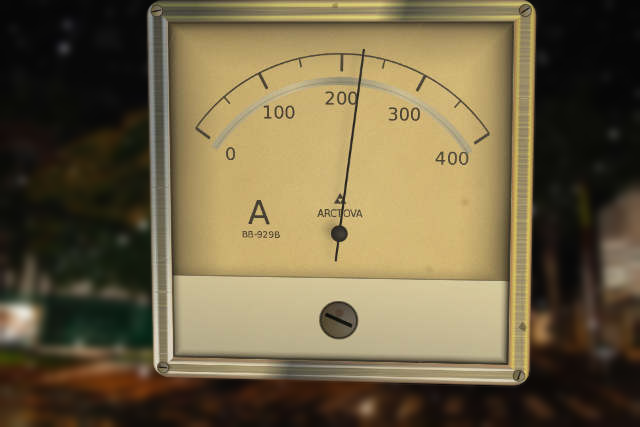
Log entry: 225 A
